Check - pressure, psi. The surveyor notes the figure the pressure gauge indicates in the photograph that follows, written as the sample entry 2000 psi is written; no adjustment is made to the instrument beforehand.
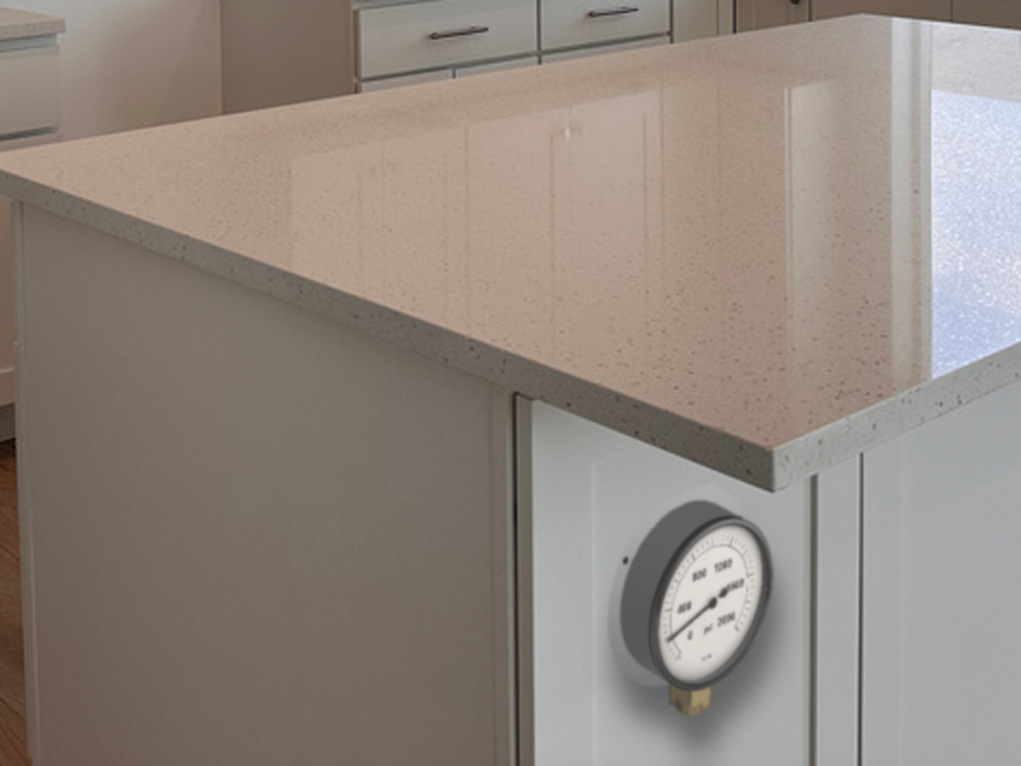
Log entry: 200 psi
